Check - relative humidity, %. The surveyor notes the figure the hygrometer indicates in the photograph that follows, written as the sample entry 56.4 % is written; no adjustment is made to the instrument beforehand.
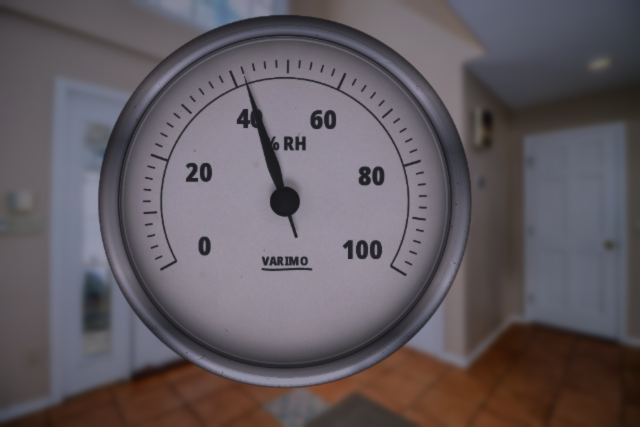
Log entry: 42 %
